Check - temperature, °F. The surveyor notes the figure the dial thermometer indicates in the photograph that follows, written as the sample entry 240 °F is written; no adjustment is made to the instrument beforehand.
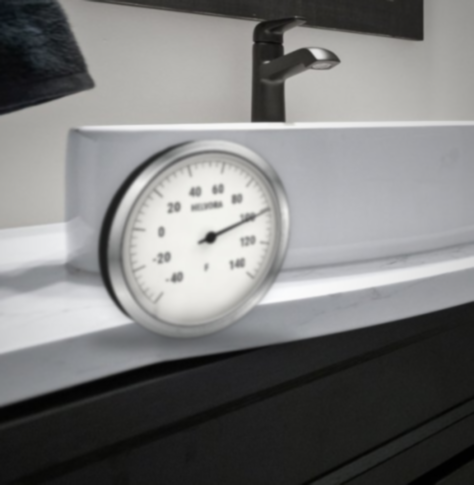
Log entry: 100 °F
